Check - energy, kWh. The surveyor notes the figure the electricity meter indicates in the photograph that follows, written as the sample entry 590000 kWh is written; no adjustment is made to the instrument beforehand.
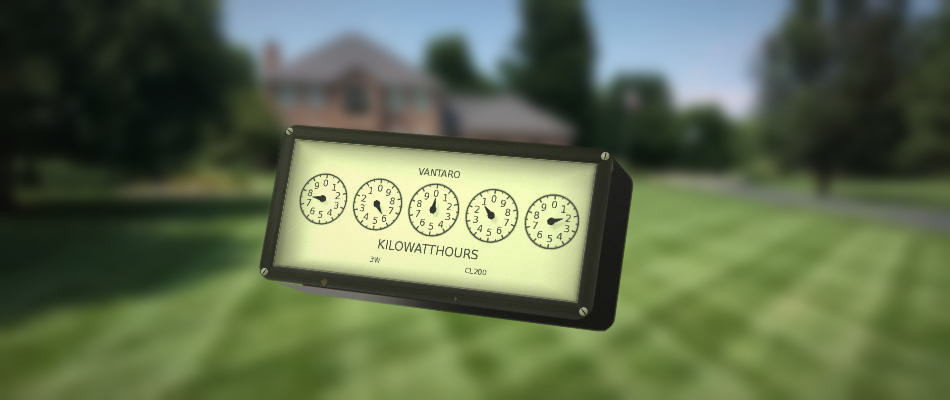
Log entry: 76012 kWh
